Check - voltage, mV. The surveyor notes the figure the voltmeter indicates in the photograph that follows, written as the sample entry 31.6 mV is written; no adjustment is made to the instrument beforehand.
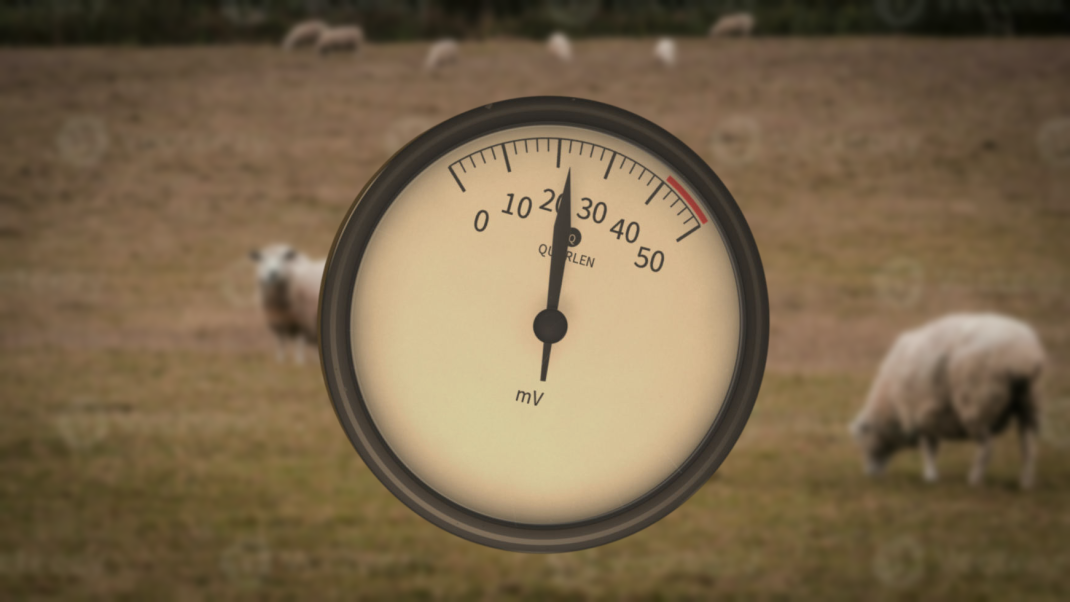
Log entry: 22 mV
